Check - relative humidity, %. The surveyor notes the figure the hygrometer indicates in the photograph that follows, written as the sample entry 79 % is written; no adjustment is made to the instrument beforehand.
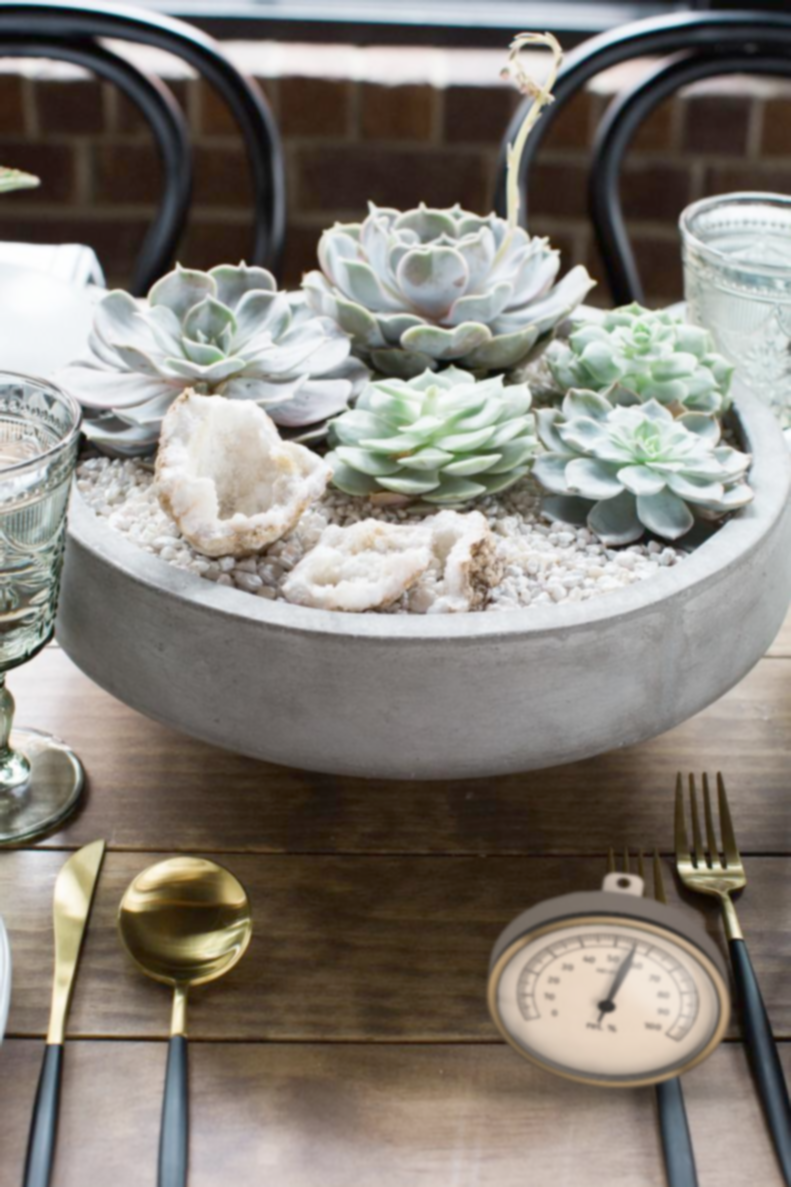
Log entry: 55 %
